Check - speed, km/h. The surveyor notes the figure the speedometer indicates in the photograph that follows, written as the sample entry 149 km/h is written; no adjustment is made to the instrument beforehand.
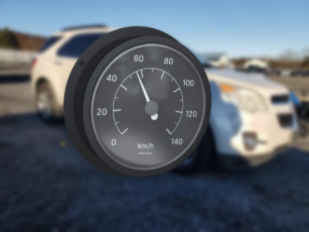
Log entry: 55 km/h
